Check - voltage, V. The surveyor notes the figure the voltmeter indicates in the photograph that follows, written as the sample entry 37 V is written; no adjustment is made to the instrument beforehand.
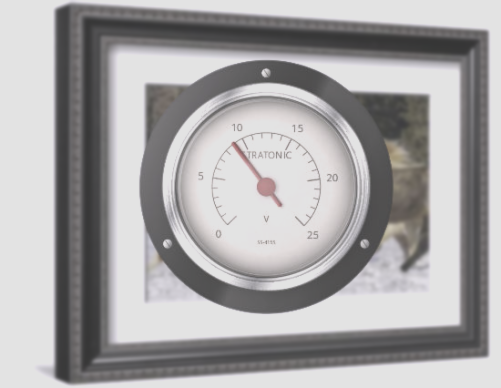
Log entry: 9 V
